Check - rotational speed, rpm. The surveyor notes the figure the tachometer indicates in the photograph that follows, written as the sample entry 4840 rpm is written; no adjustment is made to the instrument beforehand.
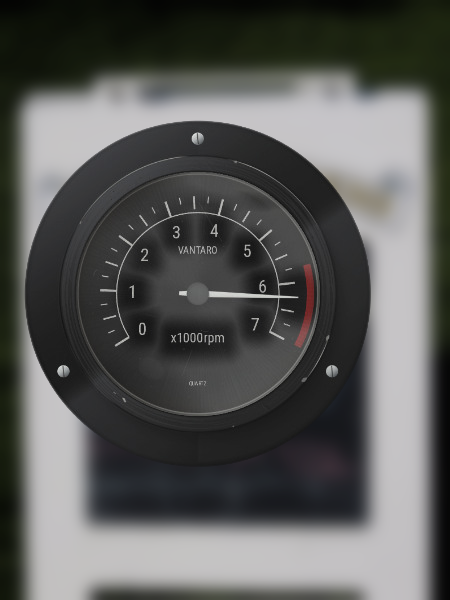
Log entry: 6250 rpm
